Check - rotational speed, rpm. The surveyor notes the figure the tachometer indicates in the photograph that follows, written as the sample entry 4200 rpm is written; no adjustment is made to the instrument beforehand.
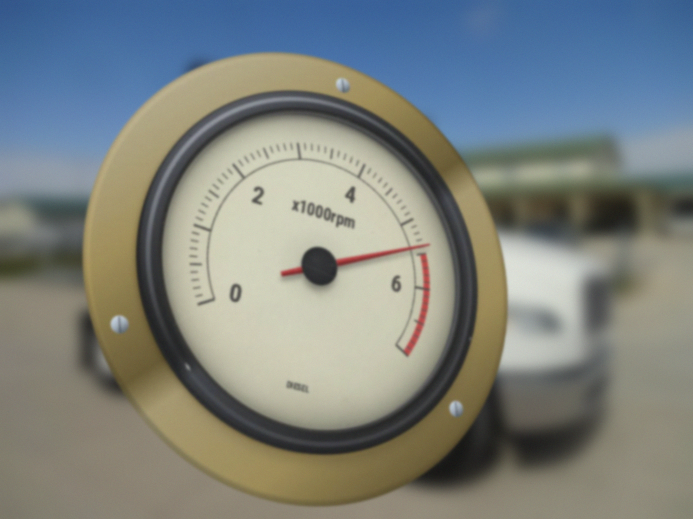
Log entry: 5400 rpm
